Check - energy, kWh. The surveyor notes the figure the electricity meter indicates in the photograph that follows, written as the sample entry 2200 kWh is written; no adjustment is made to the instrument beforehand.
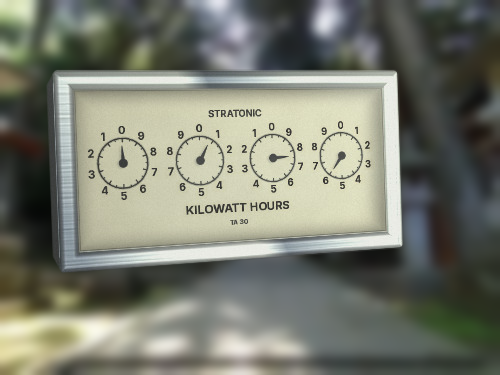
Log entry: 76 kWh
